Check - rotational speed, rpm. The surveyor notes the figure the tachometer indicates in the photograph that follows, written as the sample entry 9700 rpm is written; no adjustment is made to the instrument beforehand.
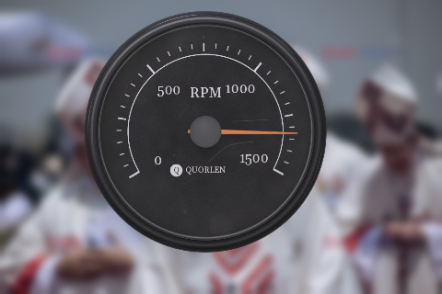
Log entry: 1325 rpm
